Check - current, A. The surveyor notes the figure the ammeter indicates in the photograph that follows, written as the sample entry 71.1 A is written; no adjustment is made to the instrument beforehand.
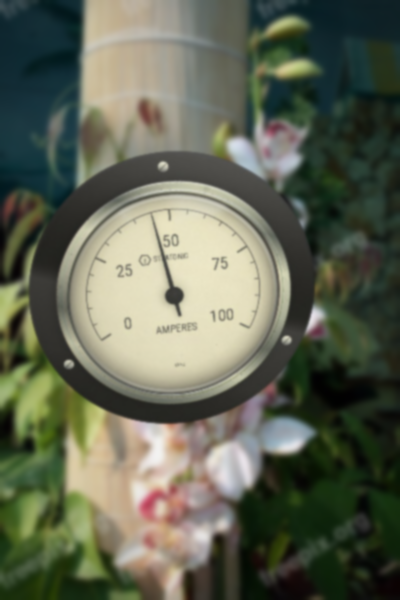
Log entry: 45 A
